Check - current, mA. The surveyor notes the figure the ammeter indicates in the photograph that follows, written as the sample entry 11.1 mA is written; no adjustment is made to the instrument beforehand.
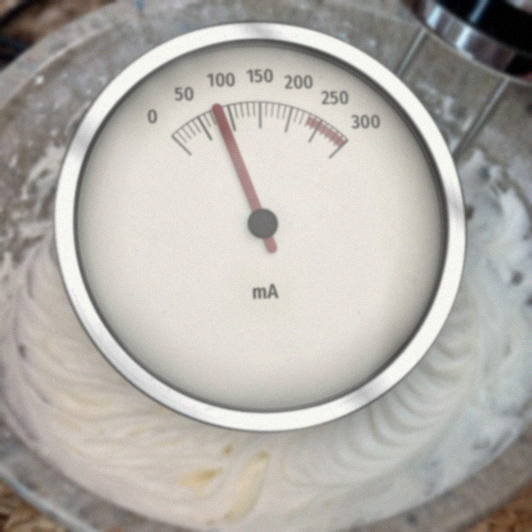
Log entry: 80 mA
